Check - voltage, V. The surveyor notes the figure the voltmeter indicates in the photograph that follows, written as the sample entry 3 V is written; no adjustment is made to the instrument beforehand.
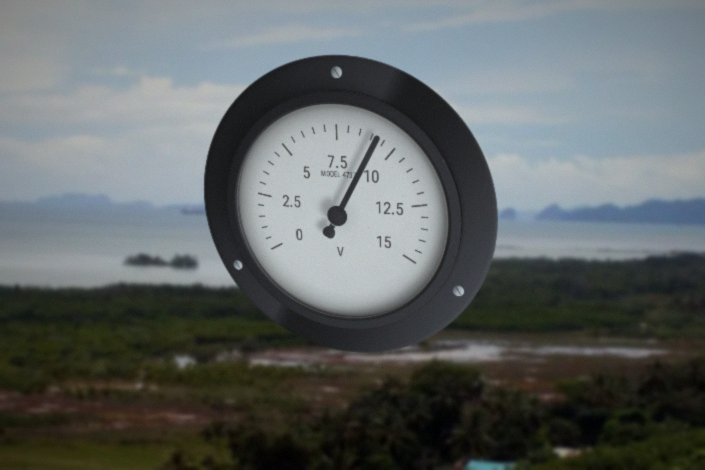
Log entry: 9.25 V
